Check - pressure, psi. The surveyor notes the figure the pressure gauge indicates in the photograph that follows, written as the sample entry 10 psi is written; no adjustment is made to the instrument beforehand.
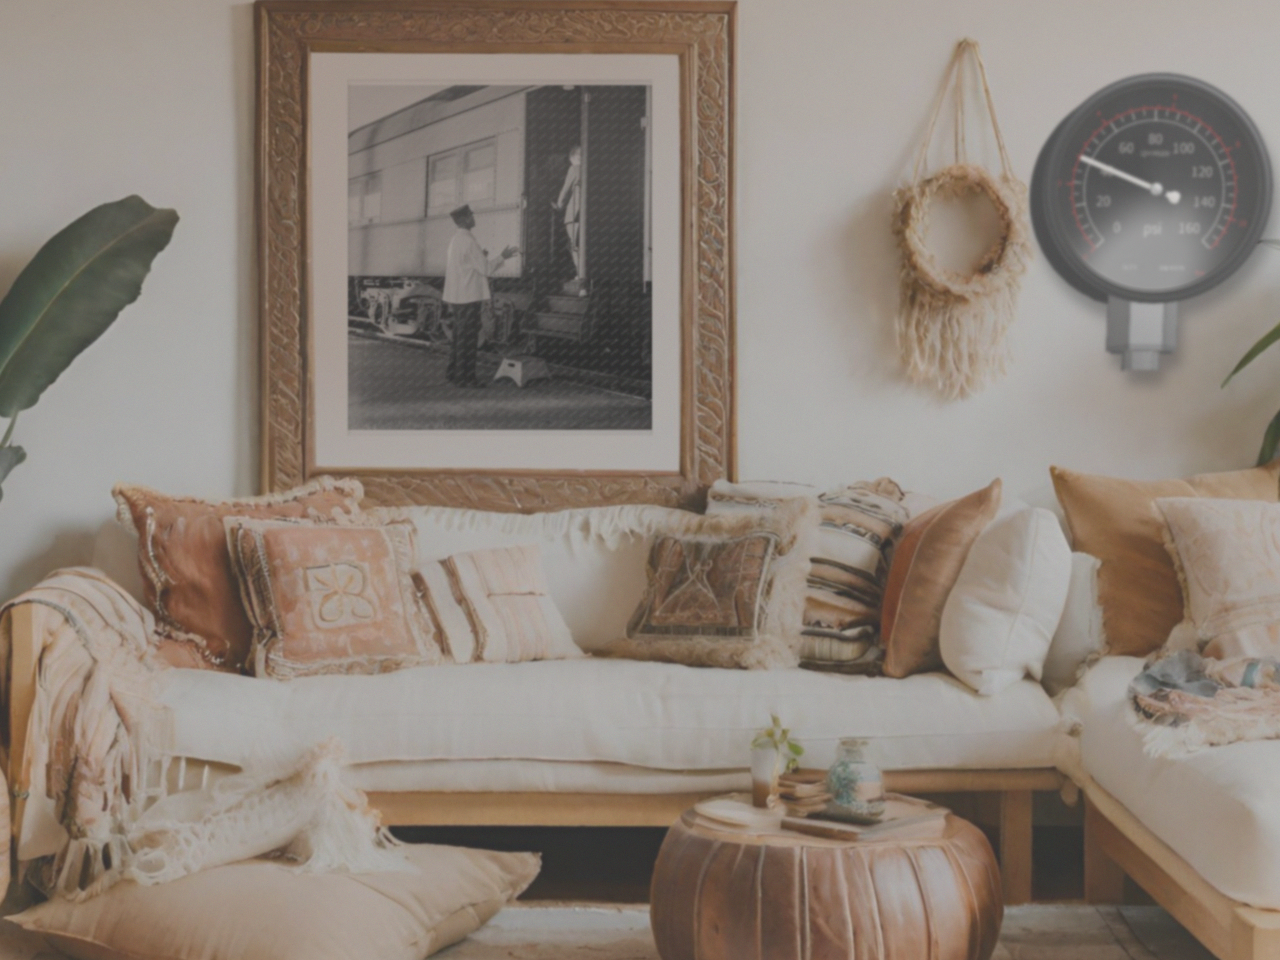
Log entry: 40 psi
